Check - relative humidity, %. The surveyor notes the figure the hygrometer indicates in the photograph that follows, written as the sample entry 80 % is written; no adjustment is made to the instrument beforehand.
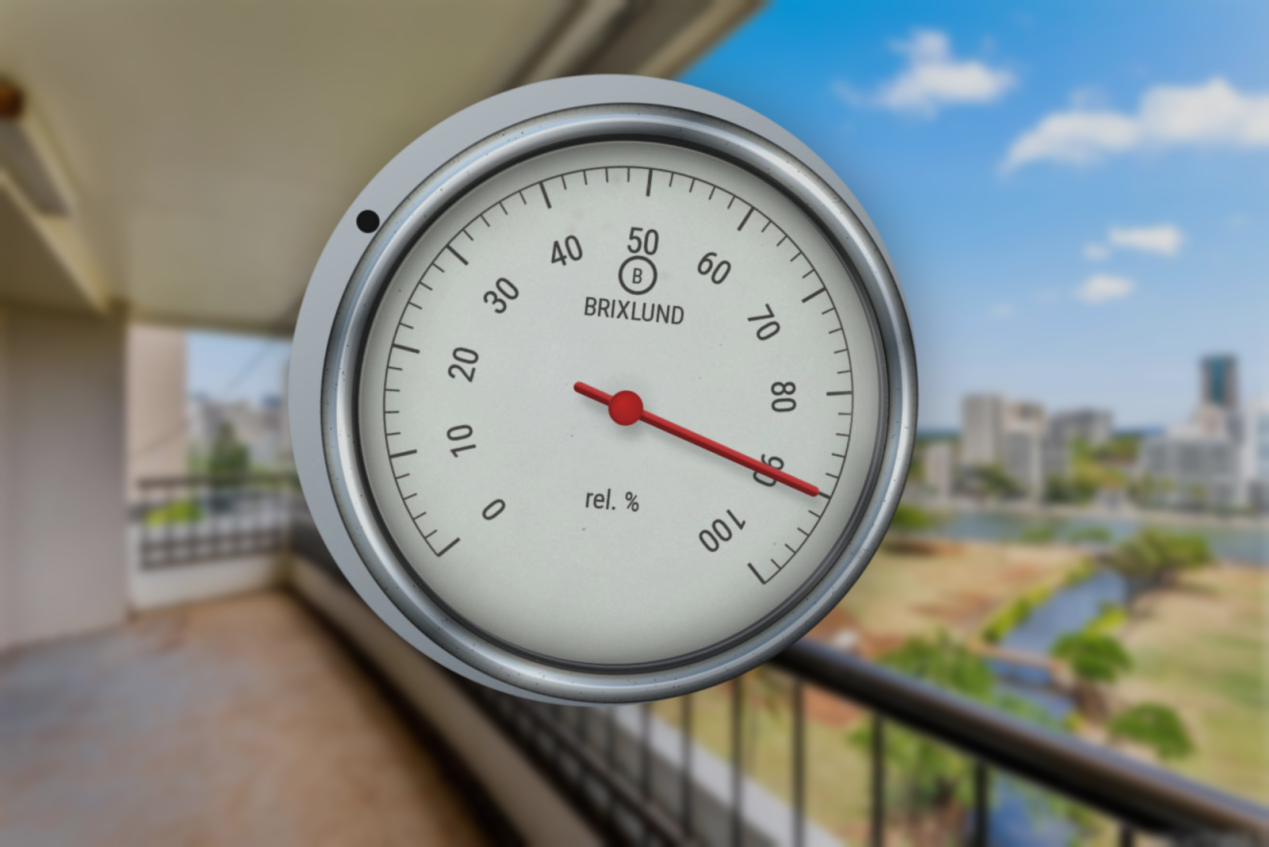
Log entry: 90 %
